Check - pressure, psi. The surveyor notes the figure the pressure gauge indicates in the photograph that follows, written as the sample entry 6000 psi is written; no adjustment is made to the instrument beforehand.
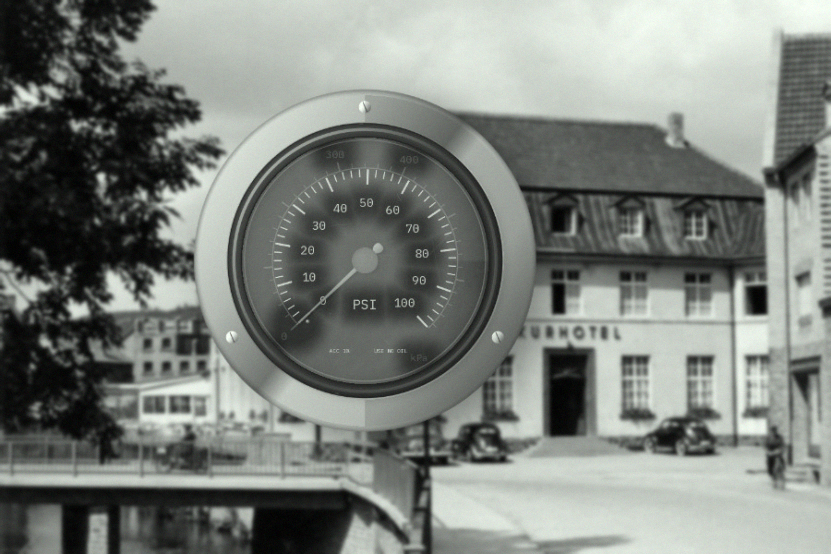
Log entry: 0 psi
